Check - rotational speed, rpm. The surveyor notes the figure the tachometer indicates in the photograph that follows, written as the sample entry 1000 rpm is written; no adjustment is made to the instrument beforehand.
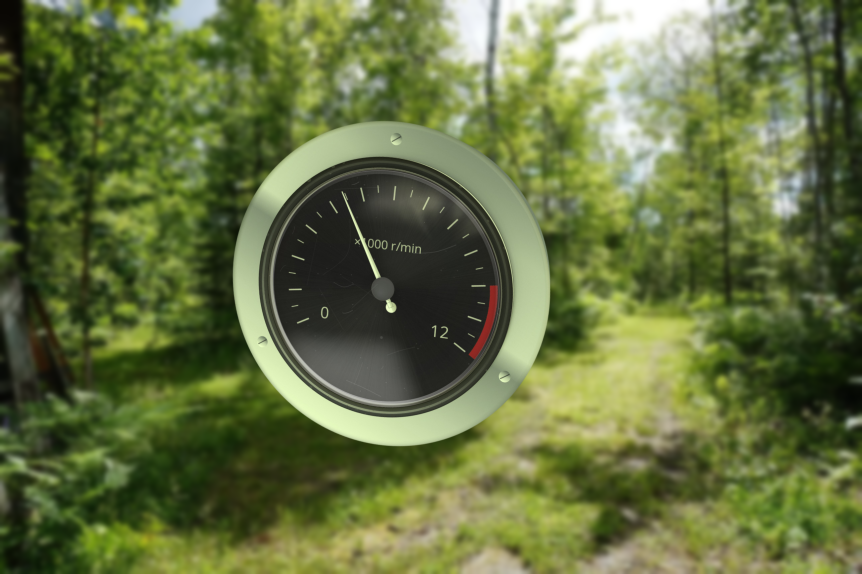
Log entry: 4500 rpm
